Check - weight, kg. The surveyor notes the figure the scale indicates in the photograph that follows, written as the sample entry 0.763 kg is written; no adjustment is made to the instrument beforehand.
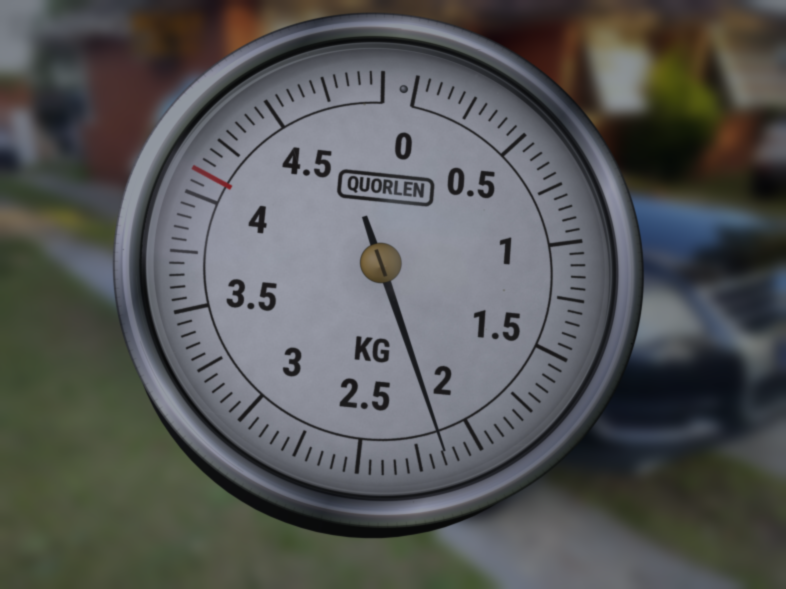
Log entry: 2.15 kg
